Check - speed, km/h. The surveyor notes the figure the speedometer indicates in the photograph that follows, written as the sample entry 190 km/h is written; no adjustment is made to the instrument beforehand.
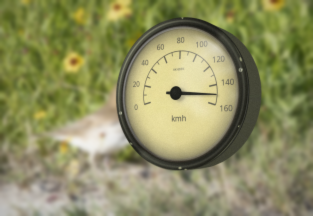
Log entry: 150 km/h
